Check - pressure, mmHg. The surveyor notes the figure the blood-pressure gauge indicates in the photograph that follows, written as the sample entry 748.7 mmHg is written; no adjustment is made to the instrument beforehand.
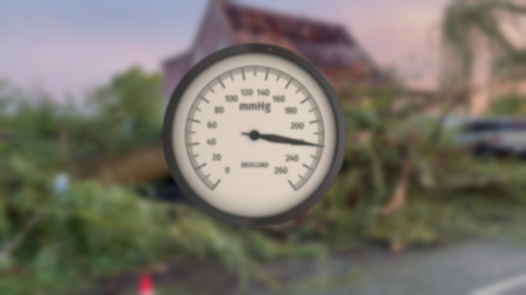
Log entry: 220 mmHg
